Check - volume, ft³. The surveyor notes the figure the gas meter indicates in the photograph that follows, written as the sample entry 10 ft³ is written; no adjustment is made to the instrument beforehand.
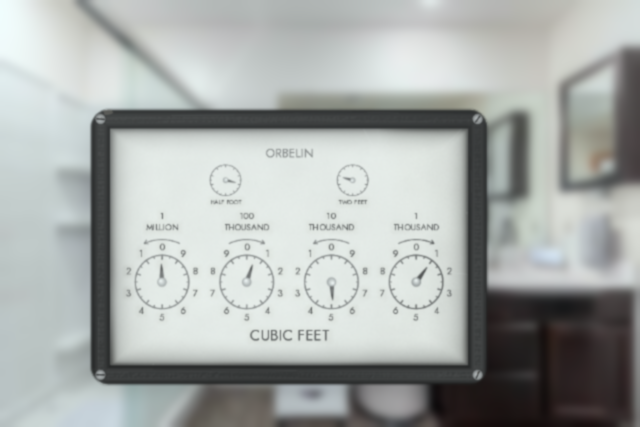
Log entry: 5100 ft³
